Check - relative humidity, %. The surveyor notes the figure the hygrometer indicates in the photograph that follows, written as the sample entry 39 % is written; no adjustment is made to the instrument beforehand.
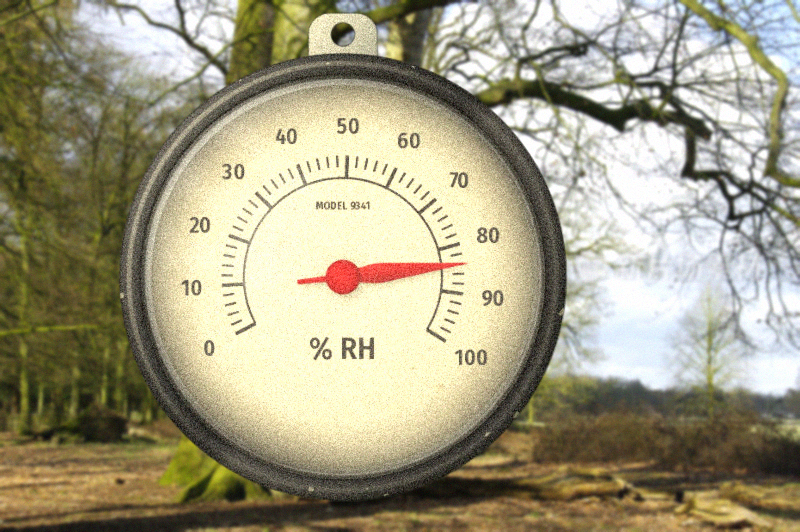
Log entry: 84 %
